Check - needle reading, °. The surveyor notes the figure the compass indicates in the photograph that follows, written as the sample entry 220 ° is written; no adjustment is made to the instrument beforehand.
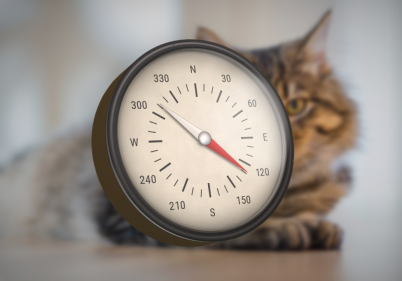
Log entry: 130 °
